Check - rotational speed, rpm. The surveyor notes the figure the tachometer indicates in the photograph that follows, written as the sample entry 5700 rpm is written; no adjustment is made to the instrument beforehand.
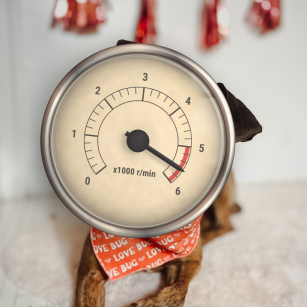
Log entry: 5600 rpm
